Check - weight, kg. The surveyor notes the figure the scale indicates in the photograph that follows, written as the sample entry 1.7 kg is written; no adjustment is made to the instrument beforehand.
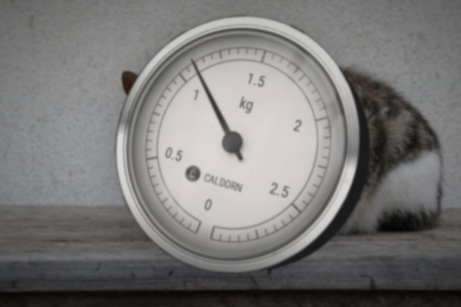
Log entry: 1.1 kg
